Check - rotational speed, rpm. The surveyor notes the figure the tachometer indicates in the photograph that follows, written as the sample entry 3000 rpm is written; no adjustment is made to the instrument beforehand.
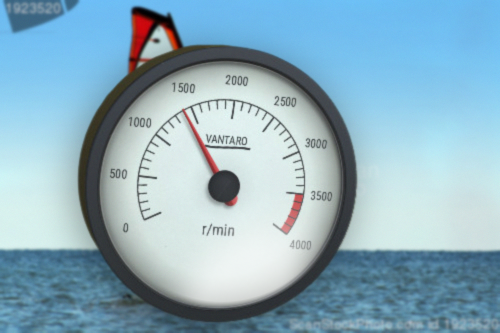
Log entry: 1400 rpm
